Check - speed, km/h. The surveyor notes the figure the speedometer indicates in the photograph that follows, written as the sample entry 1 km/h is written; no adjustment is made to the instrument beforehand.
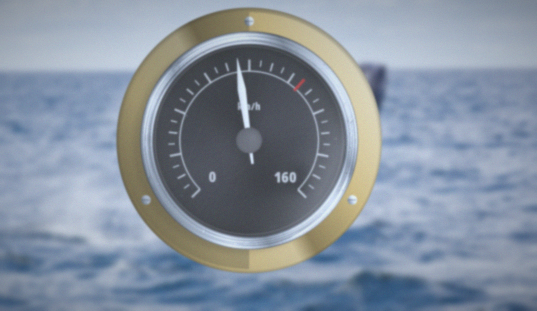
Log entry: 75 km/h
